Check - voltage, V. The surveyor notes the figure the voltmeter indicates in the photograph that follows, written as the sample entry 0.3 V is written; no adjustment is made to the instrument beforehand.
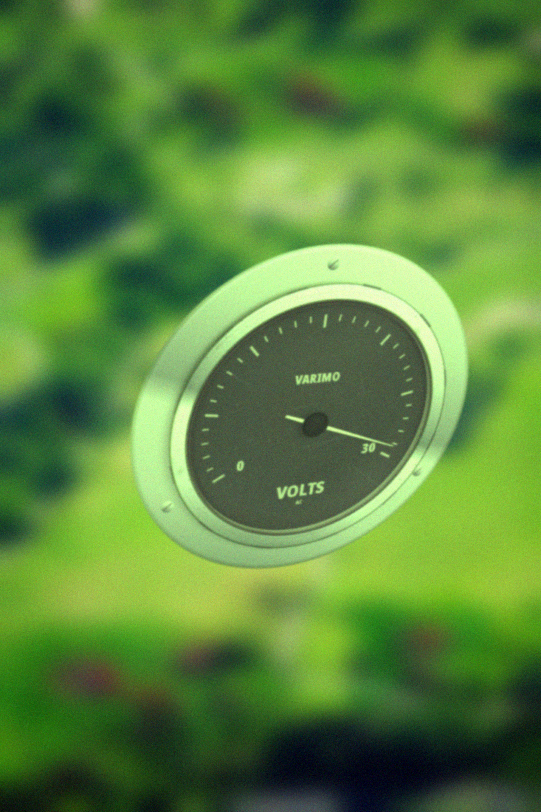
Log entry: 29 V
